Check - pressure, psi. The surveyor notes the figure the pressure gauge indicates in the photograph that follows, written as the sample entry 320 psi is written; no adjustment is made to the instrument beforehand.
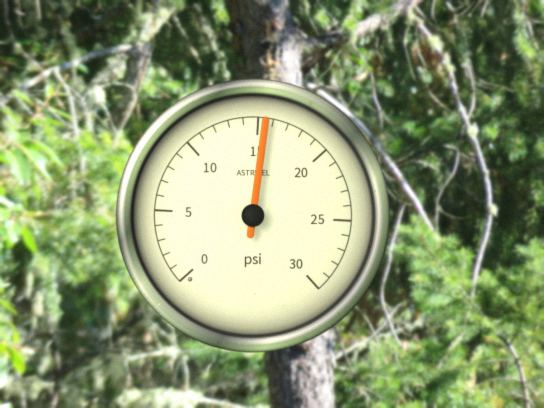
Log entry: 15.5 psi
